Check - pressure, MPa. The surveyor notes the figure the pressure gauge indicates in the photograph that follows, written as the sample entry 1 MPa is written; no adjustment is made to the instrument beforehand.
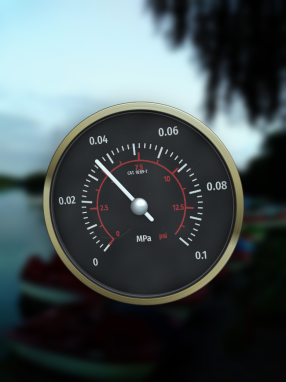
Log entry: 0.036 MPa
